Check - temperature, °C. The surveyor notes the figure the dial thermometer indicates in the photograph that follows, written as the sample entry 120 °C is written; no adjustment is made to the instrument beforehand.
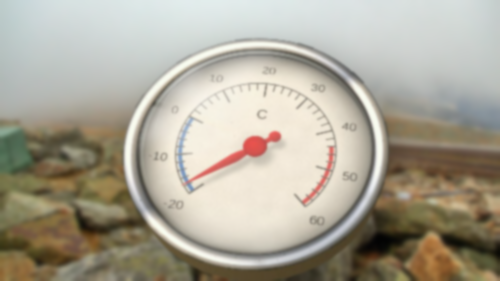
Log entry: -18 °C
